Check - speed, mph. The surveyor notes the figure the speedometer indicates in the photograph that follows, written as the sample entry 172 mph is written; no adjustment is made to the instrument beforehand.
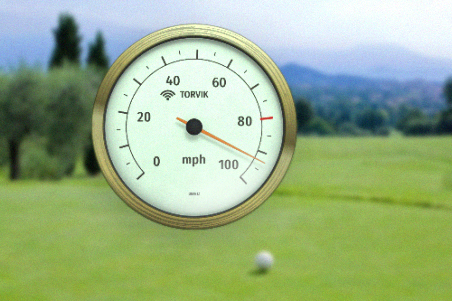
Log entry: 92.5 mph
